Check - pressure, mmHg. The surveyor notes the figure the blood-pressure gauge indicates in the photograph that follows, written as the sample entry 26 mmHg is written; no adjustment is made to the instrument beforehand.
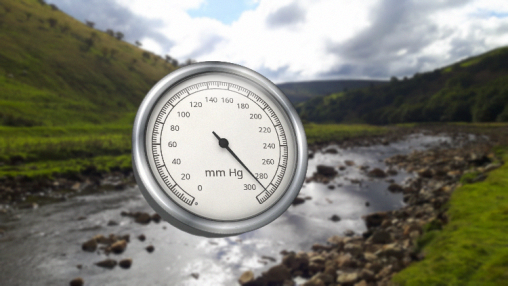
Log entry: 290 mmHg
